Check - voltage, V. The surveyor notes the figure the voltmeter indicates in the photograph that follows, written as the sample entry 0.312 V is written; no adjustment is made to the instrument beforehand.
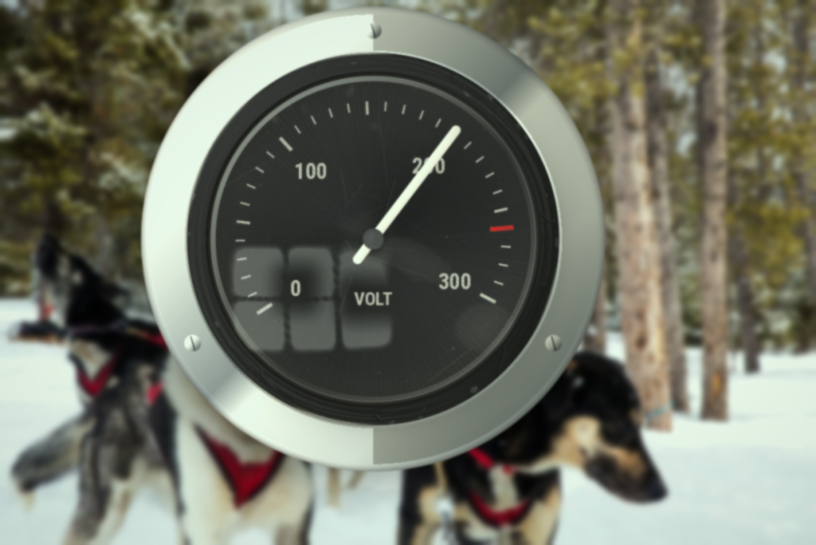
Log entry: 200 V
